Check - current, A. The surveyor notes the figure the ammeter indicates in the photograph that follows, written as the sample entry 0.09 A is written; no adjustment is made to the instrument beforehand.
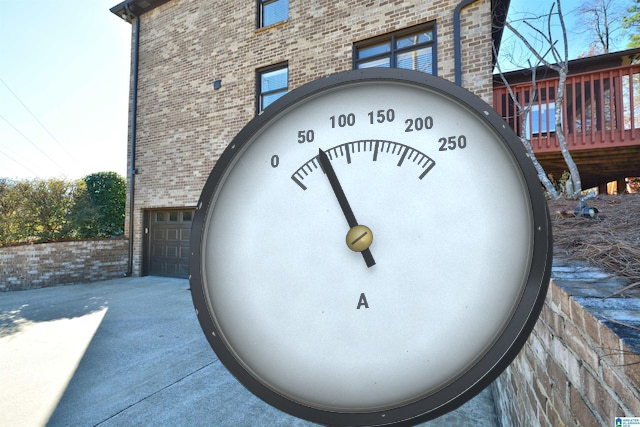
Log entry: 60 A
